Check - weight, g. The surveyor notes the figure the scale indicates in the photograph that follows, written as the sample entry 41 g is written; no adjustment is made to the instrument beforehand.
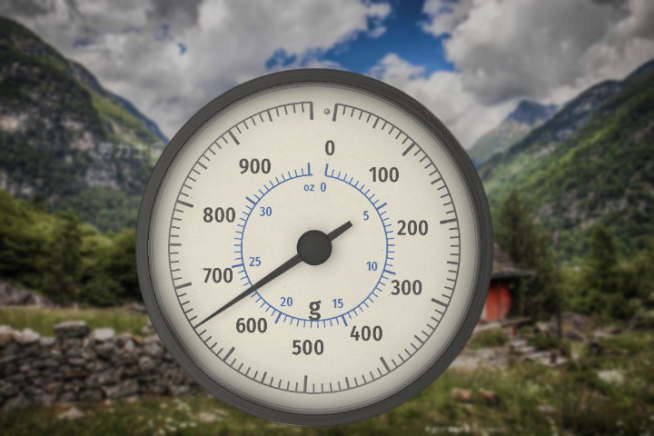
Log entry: 650 g
